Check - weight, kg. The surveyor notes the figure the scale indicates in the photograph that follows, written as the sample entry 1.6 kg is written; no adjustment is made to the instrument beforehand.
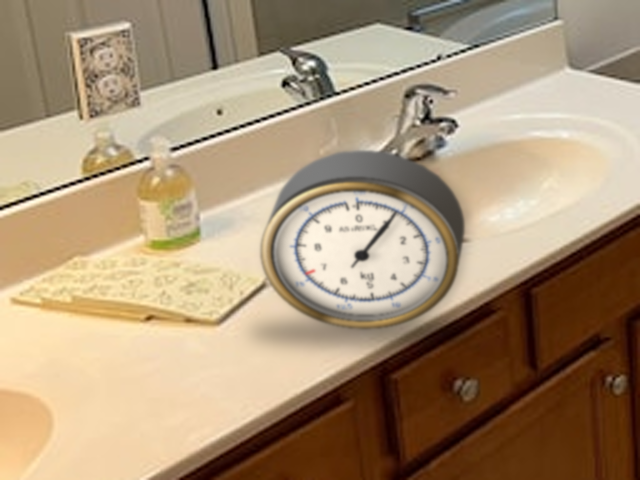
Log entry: 1 kg
